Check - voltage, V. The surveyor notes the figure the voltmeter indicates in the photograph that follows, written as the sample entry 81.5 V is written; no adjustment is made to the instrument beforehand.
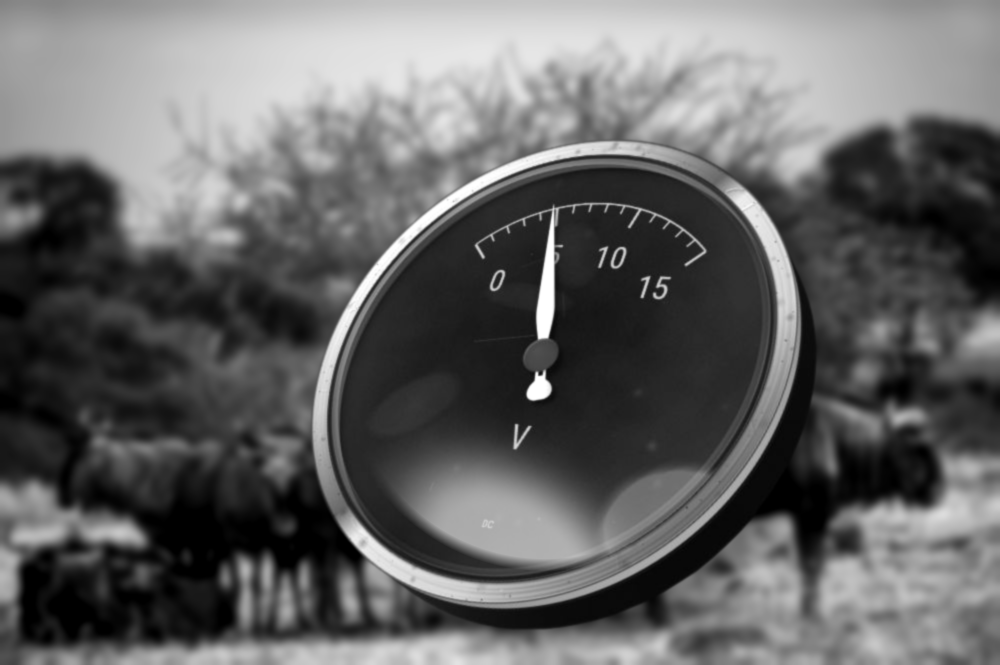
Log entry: 5 V
